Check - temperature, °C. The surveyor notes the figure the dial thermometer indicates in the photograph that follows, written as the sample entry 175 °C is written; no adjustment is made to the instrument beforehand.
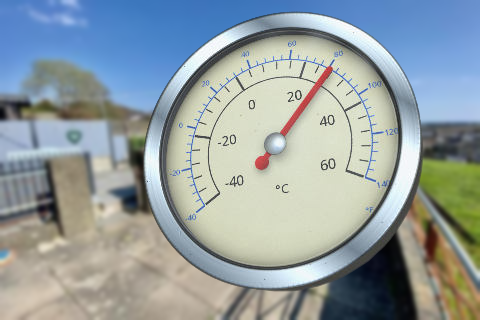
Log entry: 28 °C
